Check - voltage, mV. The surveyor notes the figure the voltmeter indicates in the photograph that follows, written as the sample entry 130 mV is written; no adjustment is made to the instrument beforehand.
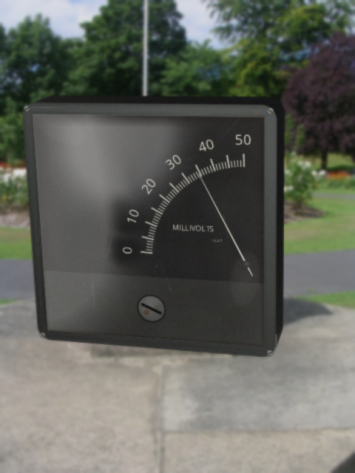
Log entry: 35 mV
